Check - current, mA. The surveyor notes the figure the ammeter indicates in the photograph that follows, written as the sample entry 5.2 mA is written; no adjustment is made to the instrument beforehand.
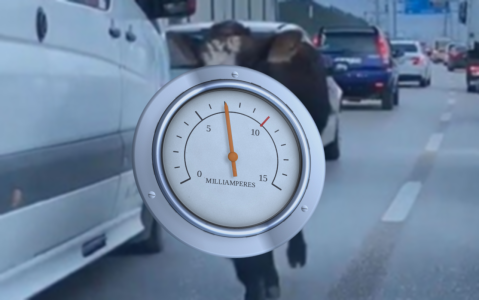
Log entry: 7 mA
